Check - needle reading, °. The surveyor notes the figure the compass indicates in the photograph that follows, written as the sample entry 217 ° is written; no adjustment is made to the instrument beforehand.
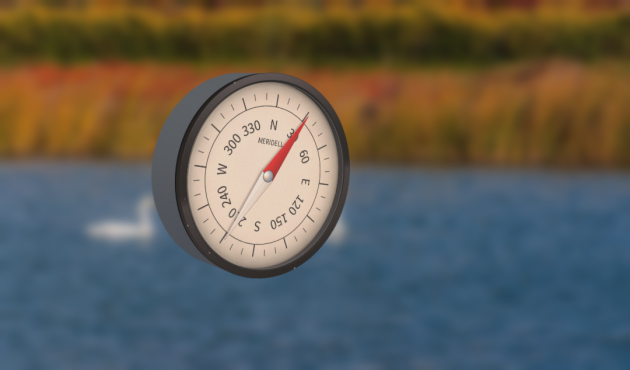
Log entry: 30 °
